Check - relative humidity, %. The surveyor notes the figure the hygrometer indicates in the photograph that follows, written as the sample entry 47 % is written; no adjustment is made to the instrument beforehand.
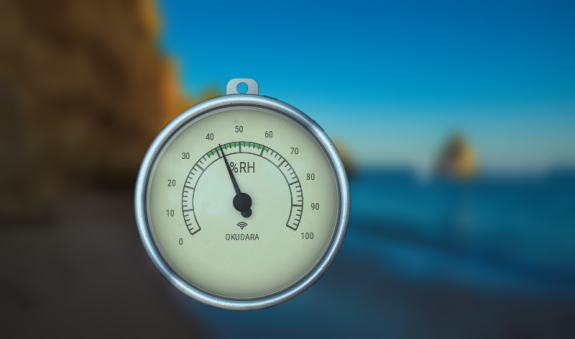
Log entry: 42 %
